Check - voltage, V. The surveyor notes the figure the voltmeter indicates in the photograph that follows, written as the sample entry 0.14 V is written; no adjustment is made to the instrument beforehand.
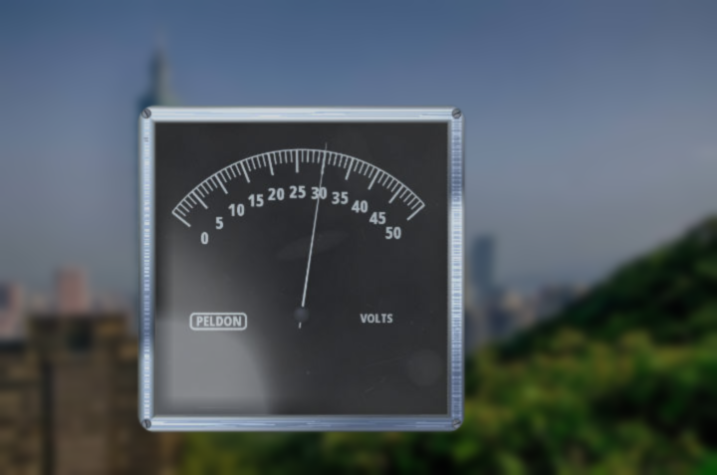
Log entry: 30 V
